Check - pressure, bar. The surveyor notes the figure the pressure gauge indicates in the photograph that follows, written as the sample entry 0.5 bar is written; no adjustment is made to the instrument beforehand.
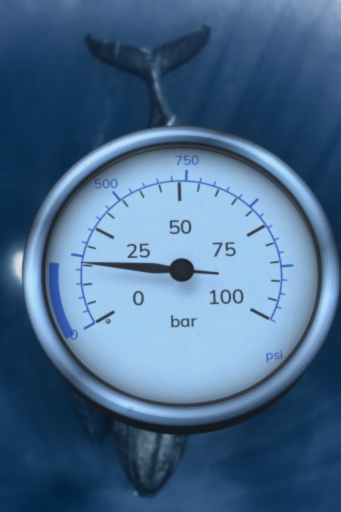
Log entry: 15 bar
